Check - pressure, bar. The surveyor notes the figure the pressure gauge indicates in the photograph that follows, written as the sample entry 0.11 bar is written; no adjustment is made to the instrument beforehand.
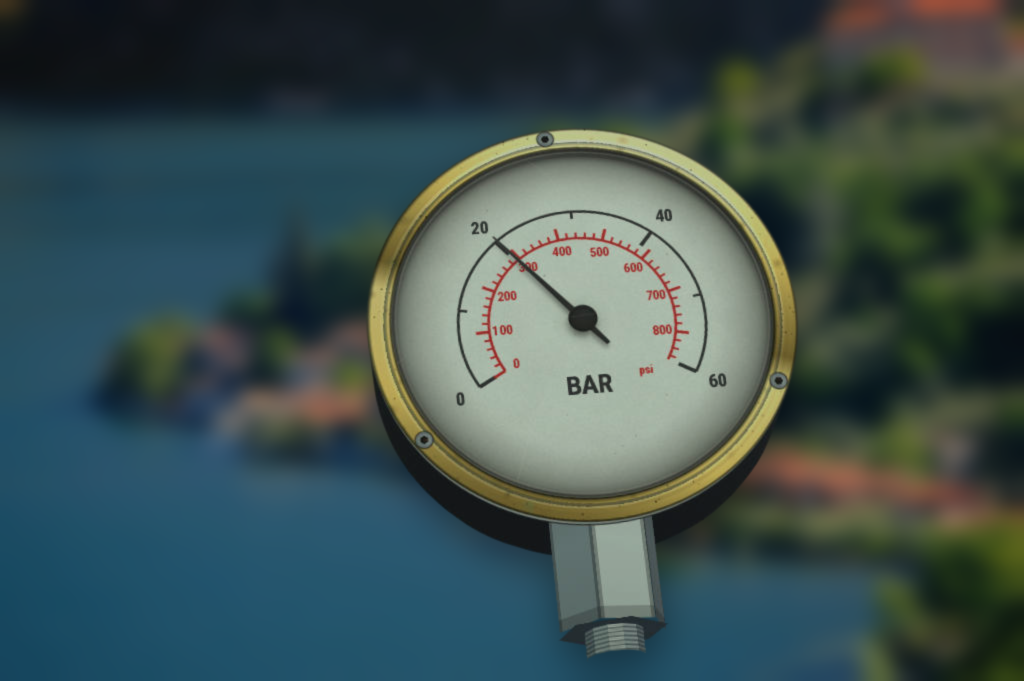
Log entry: 20 bar
